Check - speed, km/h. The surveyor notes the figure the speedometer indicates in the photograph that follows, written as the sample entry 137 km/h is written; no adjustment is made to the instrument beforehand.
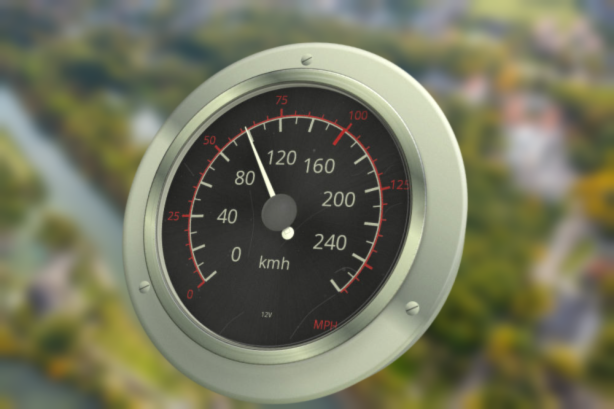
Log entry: 100 km/h
